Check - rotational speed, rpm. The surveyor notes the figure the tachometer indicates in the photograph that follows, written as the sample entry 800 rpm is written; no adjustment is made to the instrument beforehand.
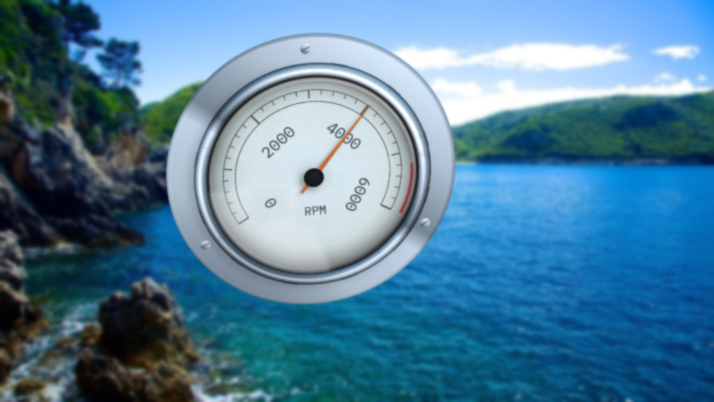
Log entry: 4000 rpm
